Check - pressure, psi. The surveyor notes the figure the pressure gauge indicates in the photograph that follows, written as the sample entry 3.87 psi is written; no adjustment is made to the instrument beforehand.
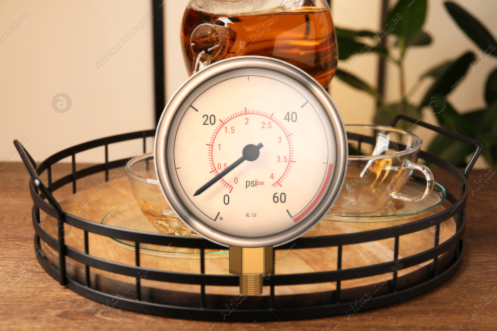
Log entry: 5 psi
